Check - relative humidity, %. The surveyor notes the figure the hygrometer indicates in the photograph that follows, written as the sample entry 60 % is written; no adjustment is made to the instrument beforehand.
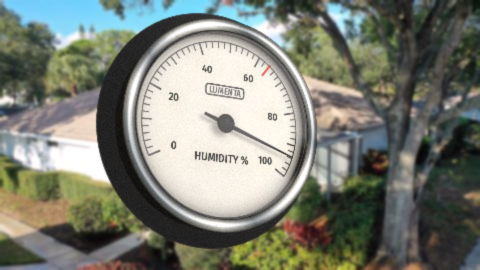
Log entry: 94 %
